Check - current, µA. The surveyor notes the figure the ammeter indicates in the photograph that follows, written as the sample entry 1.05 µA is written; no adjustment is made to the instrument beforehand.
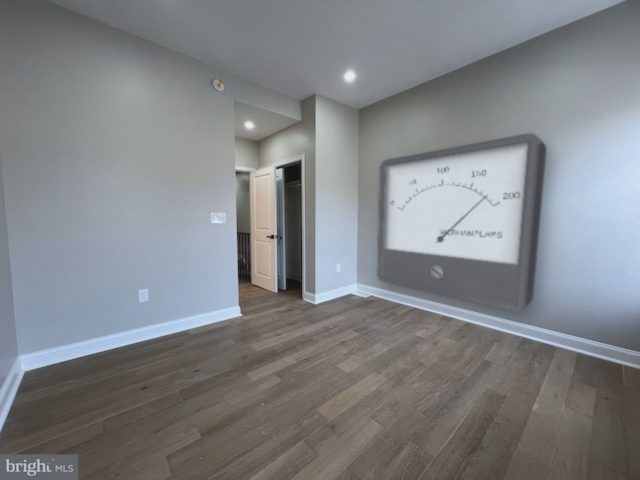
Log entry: 180 µA
